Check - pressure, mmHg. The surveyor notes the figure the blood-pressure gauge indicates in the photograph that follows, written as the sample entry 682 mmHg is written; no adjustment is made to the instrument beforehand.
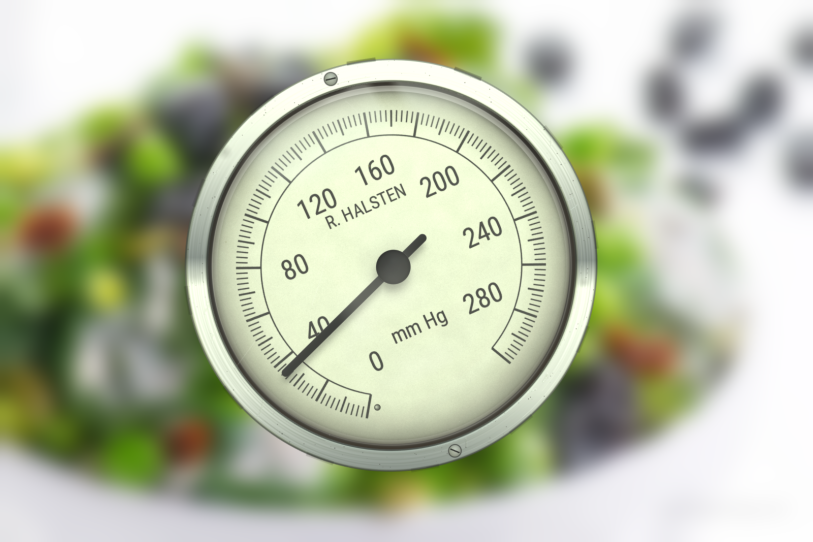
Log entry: 36 mmHg
